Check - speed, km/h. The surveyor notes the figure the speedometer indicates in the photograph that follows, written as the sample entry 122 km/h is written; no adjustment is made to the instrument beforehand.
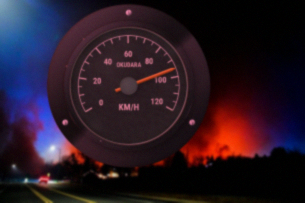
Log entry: 95 km/h
